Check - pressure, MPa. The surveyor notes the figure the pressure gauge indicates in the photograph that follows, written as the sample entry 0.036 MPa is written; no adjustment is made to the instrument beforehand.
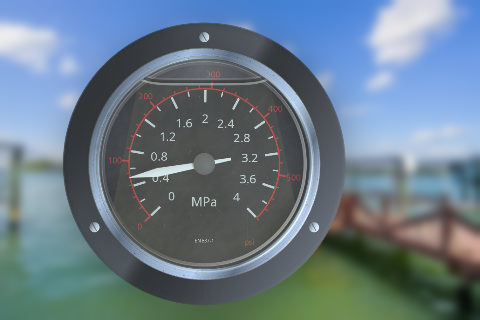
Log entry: 0.5 MPa
